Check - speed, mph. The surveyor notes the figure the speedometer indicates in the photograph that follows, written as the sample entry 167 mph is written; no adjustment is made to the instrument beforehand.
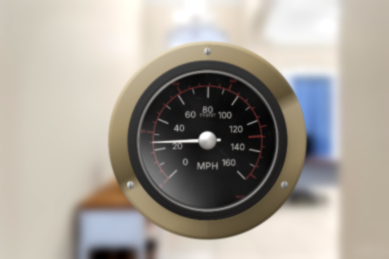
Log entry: 25 mph
